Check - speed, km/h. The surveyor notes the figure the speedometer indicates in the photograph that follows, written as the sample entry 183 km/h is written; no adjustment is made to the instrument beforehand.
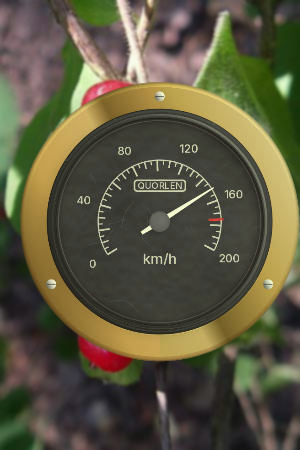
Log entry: 150 km/h
